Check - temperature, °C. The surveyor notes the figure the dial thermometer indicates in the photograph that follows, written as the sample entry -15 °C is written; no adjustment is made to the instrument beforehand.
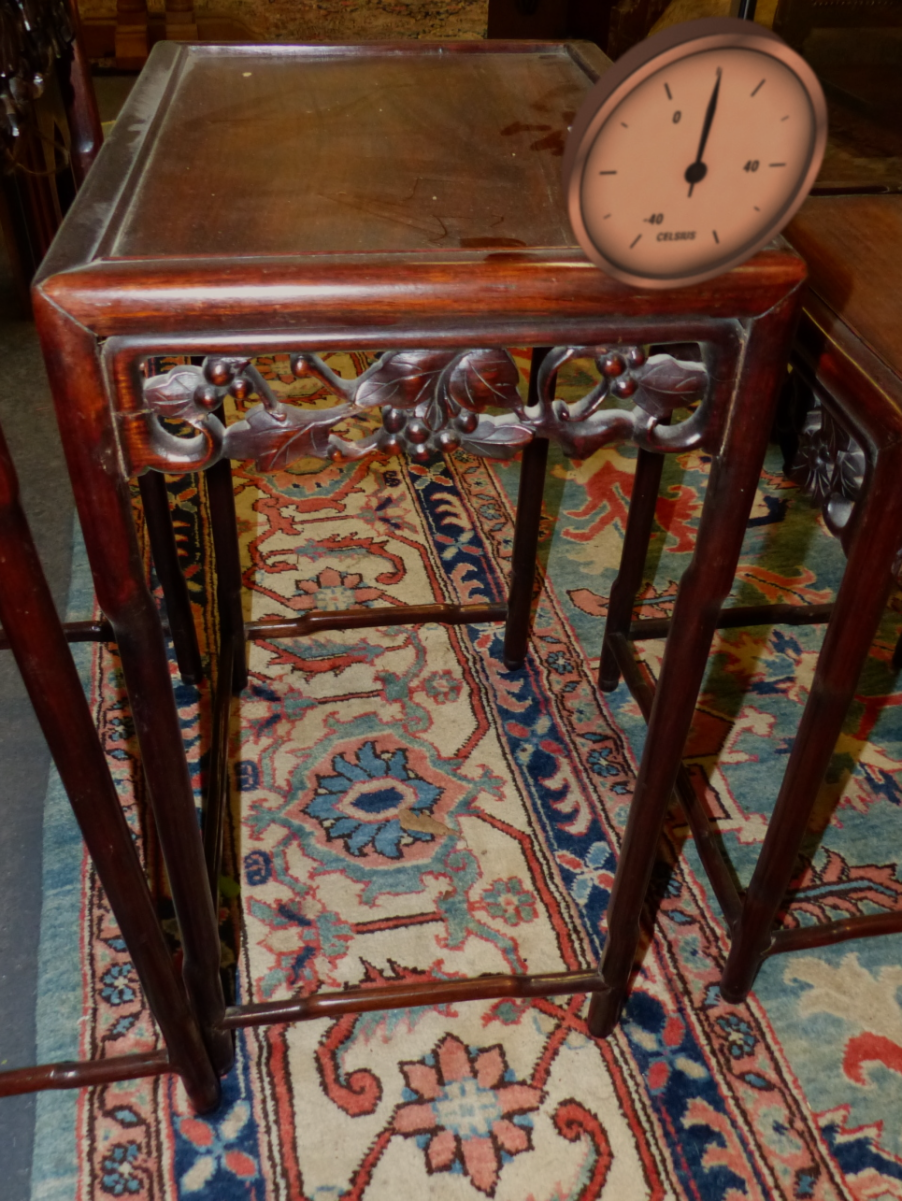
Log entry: 10 °C
